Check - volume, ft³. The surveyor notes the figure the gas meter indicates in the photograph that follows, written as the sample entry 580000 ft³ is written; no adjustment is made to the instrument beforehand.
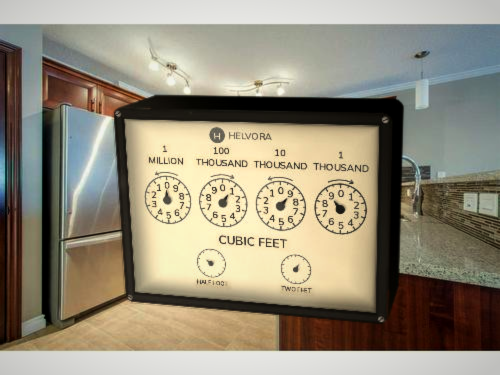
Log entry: 8900 ft³
